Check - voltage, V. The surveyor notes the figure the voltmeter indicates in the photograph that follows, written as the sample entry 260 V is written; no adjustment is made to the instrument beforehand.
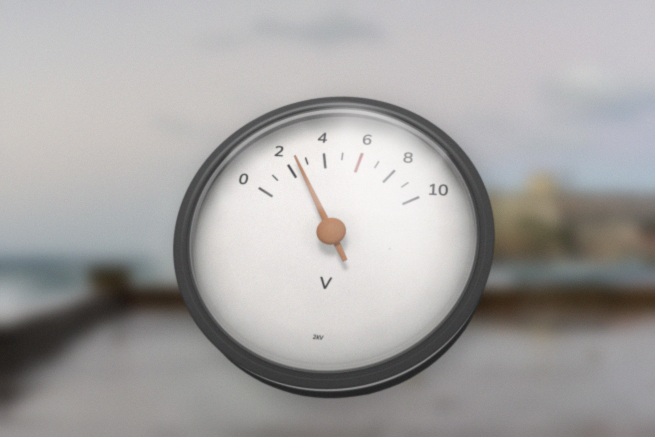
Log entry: 2.5 V
